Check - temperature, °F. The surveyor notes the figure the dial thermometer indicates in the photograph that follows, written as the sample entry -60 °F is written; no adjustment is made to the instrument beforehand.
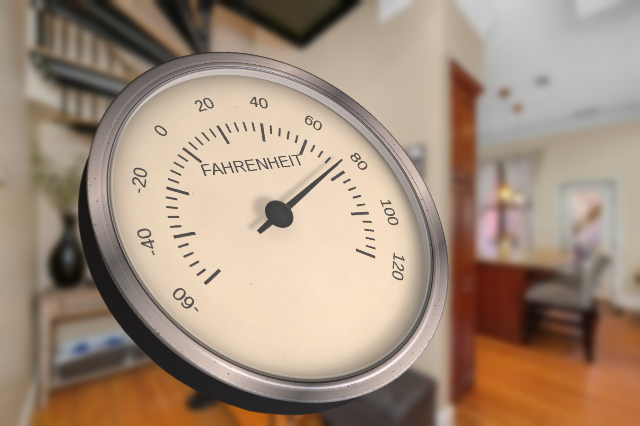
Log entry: 76 °F
